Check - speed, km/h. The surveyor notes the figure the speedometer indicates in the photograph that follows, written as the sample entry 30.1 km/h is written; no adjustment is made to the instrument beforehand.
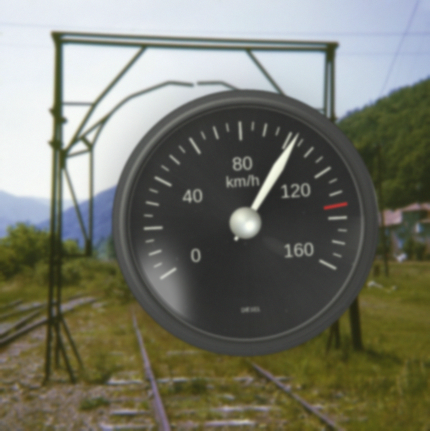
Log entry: 102.5 km/h
